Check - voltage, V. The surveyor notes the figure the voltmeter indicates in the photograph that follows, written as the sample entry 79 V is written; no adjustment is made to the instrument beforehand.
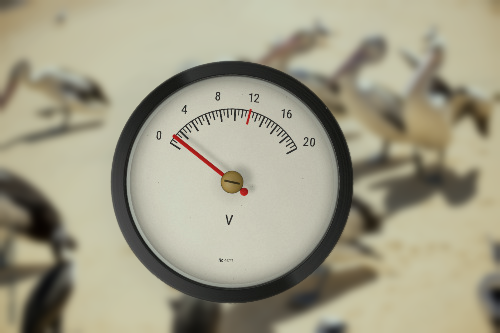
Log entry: 1 V
